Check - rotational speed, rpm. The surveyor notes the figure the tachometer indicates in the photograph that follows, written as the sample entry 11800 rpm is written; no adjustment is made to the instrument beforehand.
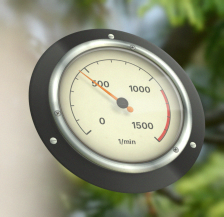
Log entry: 450 rpm
